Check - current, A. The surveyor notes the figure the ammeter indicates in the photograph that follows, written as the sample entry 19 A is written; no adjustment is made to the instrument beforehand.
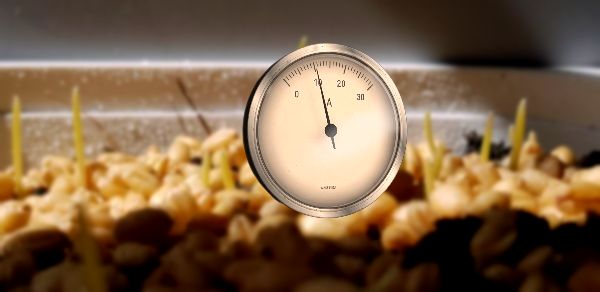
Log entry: 10 A
